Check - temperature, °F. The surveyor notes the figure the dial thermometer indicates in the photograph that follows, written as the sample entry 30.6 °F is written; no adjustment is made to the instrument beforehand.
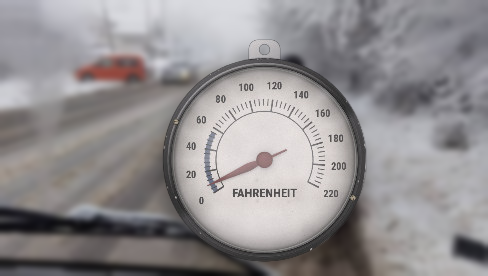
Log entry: 8 °F
